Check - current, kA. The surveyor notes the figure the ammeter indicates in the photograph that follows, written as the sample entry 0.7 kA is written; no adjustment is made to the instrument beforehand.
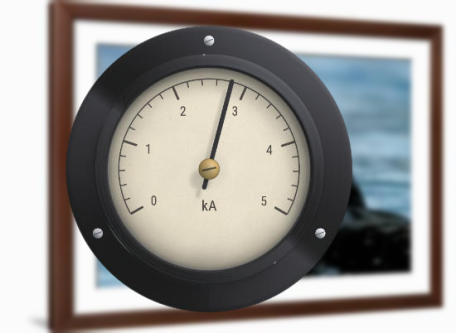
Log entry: 2.8 kA
